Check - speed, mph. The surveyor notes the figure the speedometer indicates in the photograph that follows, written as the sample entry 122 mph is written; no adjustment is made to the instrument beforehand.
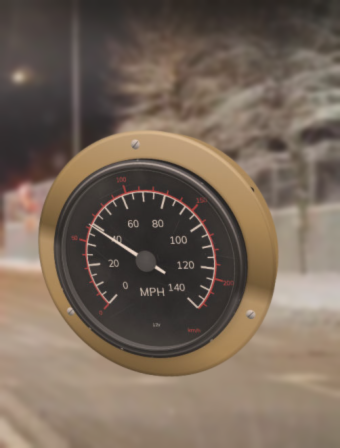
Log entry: 40 mph
